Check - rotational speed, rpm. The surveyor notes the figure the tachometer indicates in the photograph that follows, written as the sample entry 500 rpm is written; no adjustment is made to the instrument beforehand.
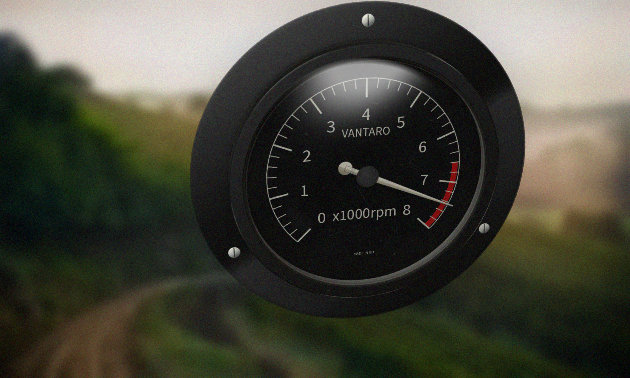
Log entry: 7400 rpm
